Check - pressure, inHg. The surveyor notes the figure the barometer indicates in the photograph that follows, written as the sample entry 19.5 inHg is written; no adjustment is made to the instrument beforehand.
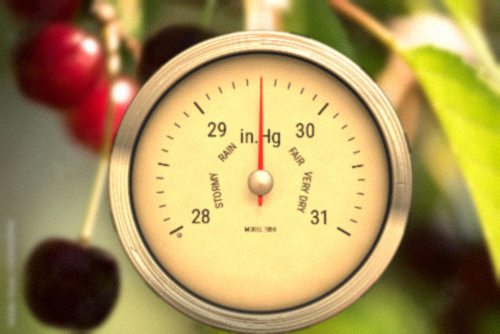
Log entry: 29.5 inHg
